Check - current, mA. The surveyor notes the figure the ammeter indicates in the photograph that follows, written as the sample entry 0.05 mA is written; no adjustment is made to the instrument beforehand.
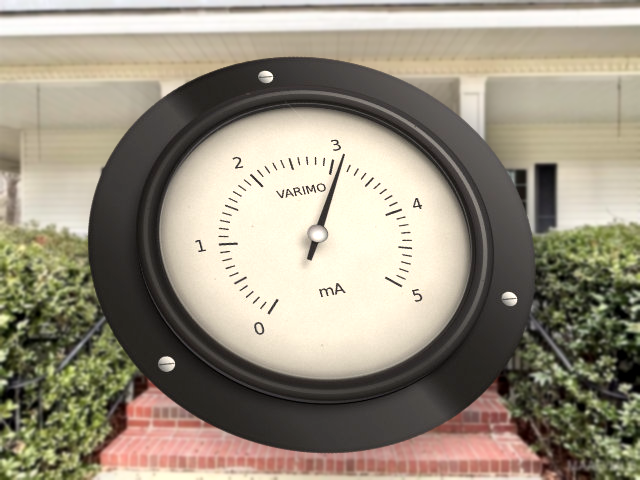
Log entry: 3.1 mA
